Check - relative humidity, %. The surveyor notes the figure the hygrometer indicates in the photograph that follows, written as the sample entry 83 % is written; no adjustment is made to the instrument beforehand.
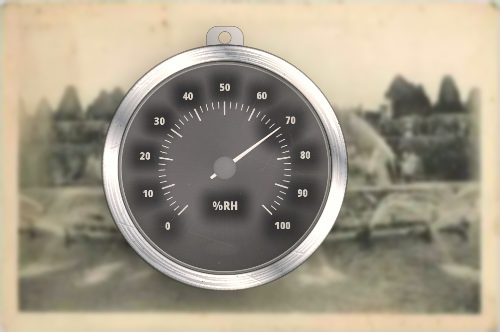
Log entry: 70 %
